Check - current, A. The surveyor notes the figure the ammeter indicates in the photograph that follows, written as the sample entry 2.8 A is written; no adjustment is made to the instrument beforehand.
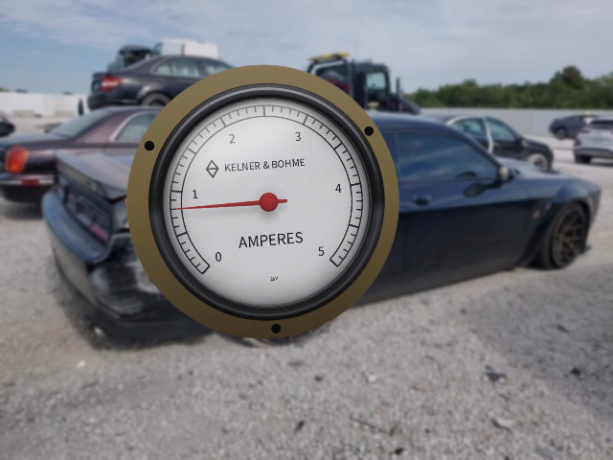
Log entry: 0.8 A
